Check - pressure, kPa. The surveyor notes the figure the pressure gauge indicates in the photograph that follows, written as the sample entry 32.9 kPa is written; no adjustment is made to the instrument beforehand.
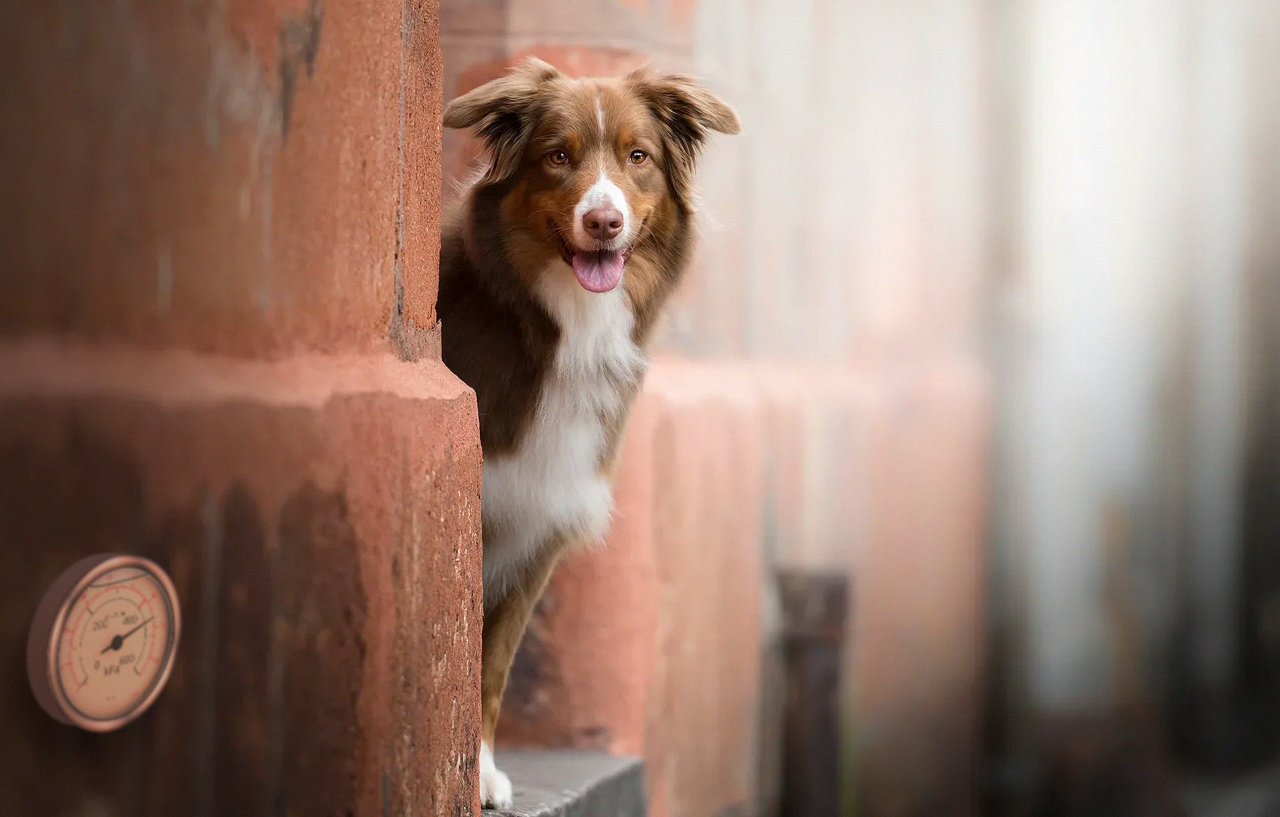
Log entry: 450 kPa
